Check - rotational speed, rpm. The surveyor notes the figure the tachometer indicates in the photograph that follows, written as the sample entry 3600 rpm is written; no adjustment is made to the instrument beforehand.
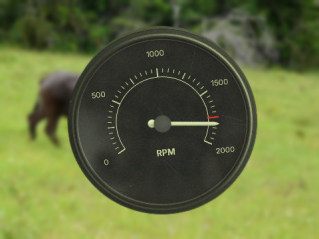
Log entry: 1800 rpm
